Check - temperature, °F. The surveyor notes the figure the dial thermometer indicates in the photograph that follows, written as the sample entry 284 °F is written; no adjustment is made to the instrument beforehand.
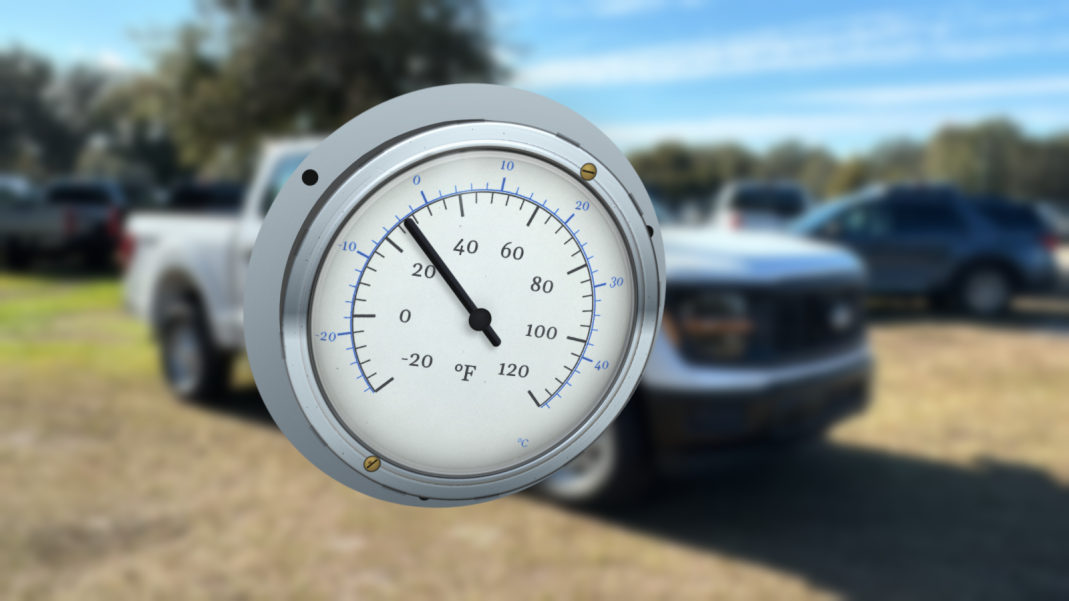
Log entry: 26 °F
